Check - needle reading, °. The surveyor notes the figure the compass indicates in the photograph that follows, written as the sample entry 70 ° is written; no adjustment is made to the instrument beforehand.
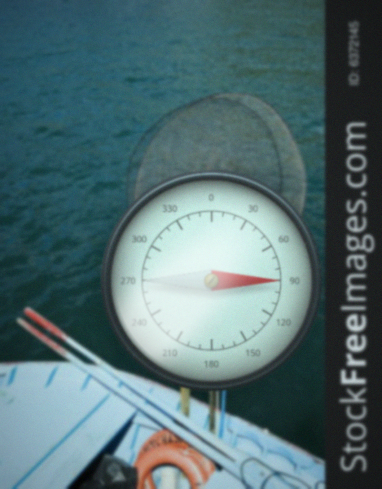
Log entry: 90 °
